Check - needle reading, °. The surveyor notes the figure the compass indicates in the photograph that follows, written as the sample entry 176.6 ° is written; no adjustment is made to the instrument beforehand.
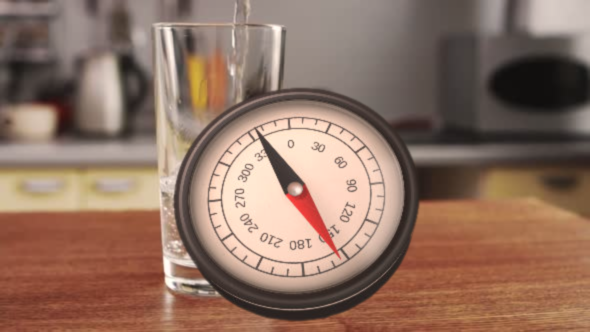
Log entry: 155 °
